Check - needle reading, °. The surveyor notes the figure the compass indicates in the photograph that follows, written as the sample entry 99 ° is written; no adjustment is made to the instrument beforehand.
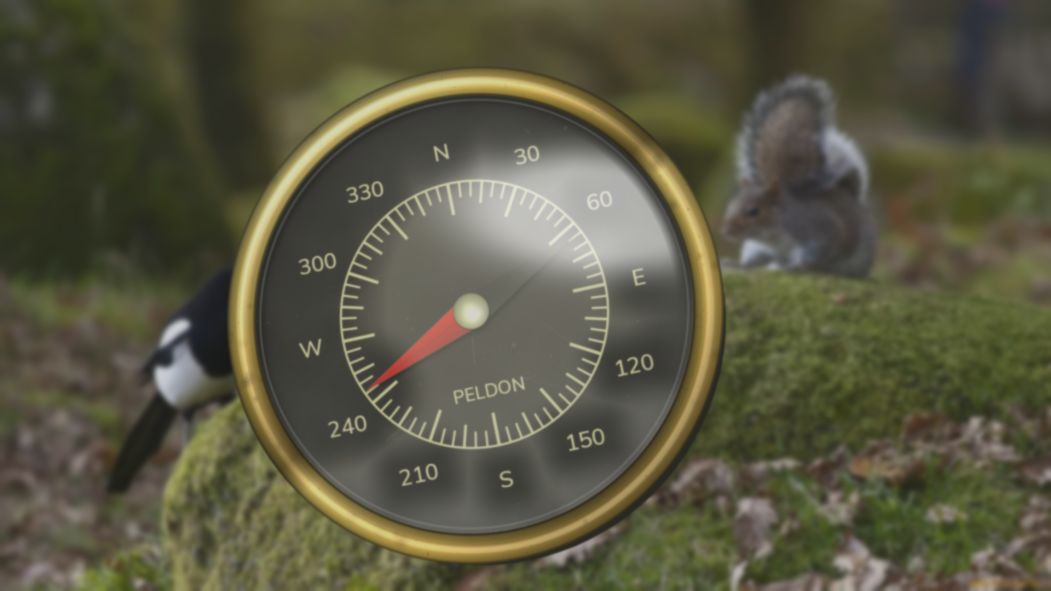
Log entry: 245 °
